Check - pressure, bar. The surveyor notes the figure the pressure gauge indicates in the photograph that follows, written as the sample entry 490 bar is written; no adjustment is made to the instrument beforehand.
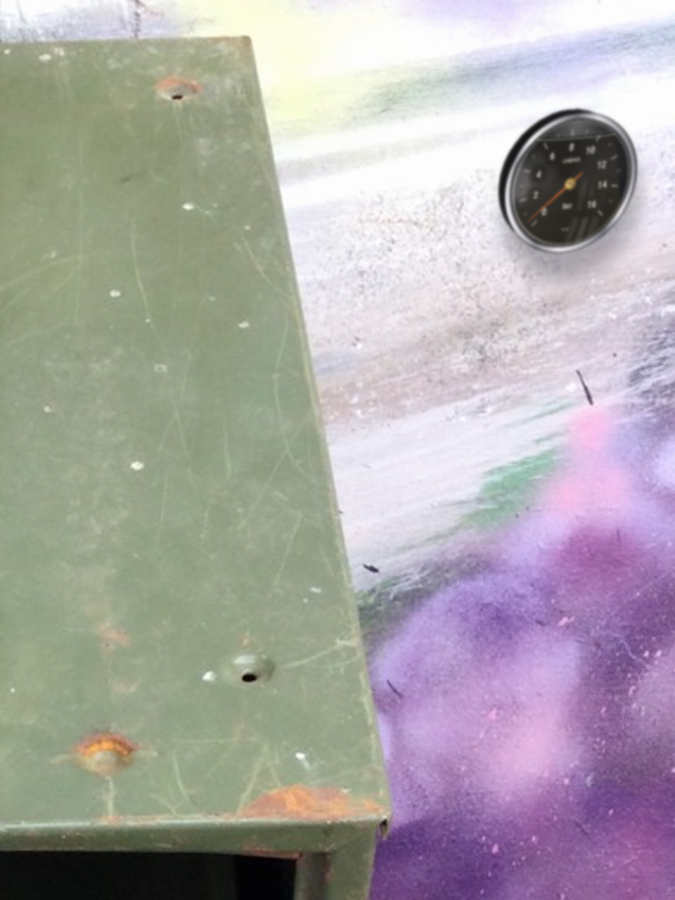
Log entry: 0.5 bar
